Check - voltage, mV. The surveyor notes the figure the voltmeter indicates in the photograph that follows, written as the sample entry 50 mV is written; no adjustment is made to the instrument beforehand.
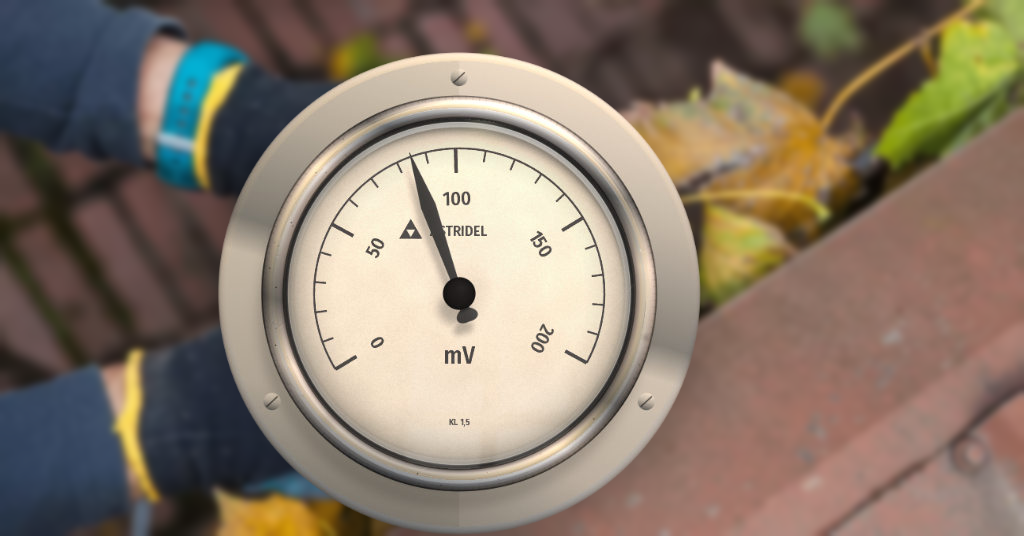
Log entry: 85 mV
